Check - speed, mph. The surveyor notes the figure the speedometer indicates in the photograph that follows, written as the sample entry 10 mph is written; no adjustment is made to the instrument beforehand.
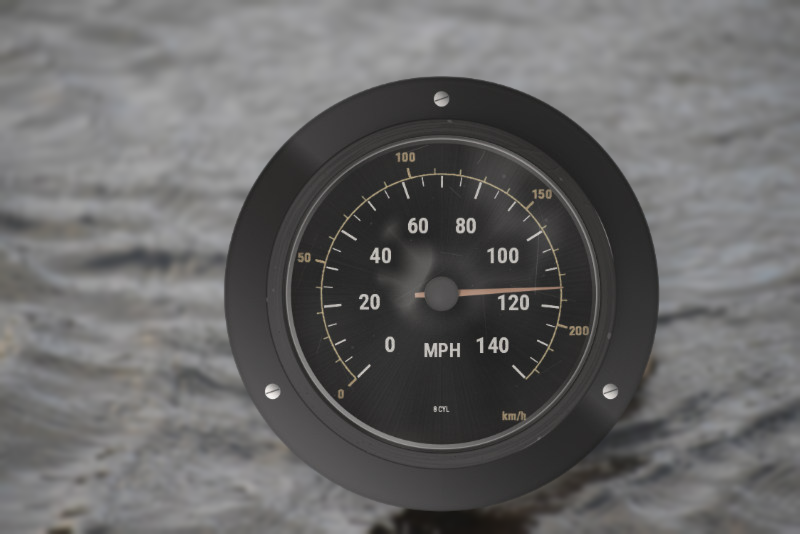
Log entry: 115 mph
